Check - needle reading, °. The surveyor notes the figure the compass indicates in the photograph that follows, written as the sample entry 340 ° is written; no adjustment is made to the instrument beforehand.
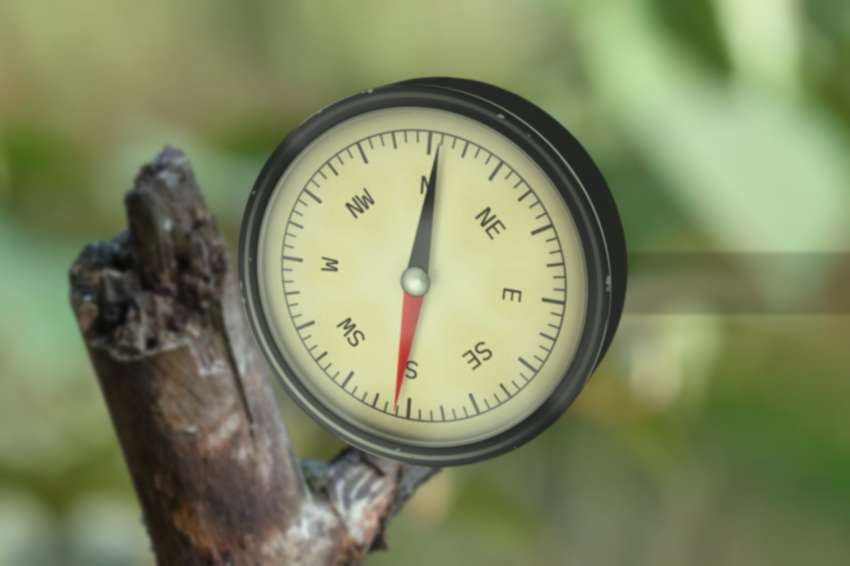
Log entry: 185 °
